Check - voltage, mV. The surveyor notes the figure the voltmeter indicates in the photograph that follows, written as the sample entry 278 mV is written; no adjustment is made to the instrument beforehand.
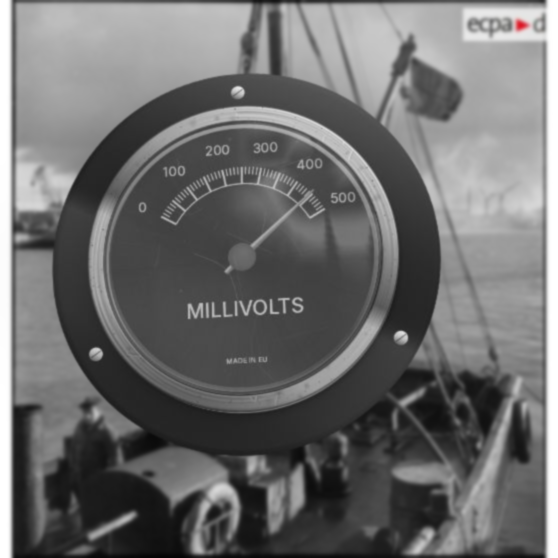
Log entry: 450 mV
